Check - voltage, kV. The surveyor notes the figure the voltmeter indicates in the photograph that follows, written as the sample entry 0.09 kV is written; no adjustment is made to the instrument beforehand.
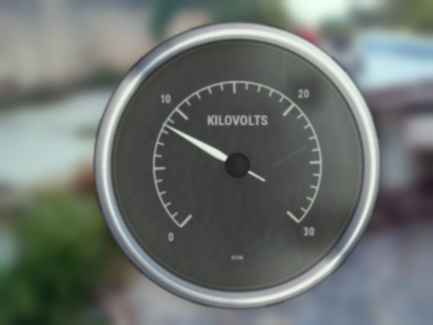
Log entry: 8.5 kV
